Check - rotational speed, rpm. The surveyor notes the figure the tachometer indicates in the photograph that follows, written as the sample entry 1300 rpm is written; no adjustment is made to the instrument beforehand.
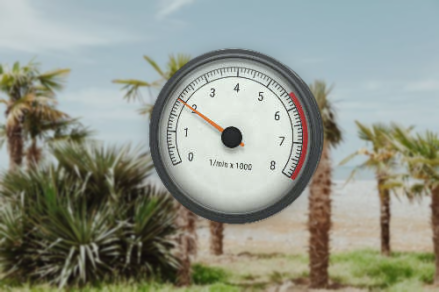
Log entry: 2000 rpm
